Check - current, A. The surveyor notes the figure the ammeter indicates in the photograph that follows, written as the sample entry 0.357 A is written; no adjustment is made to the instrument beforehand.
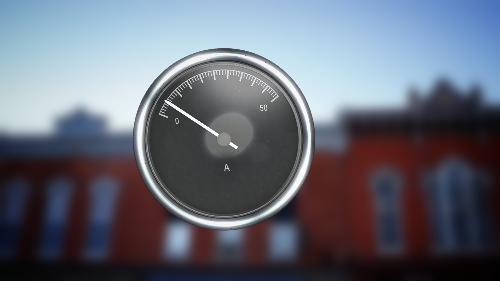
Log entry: 5 A
